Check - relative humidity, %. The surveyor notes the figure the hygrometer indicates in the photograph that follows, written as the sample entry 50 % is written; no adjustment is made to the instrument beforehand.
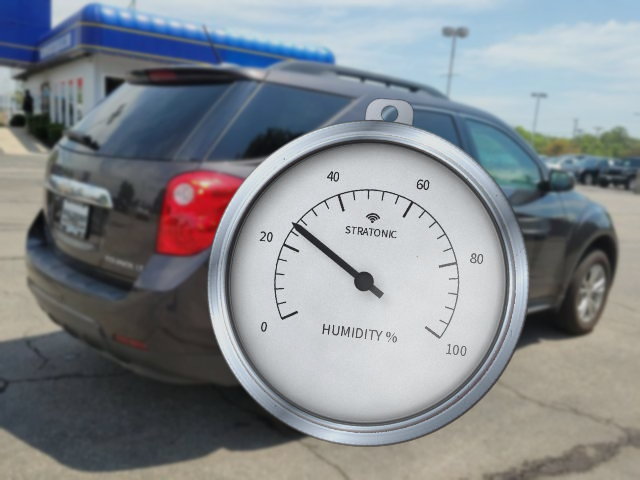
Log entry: 26 %
